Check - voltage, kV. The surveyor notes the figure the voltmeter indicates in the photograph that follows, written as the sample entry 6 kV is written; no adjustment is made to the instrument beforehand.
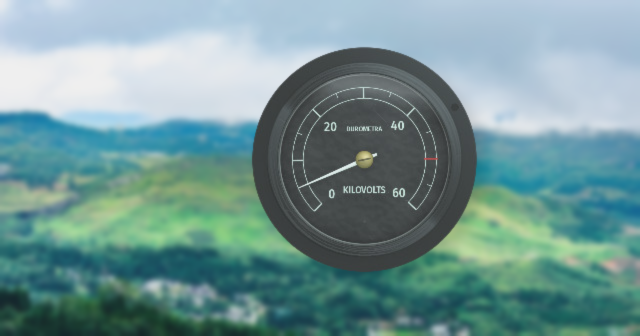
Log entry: 5 kV
